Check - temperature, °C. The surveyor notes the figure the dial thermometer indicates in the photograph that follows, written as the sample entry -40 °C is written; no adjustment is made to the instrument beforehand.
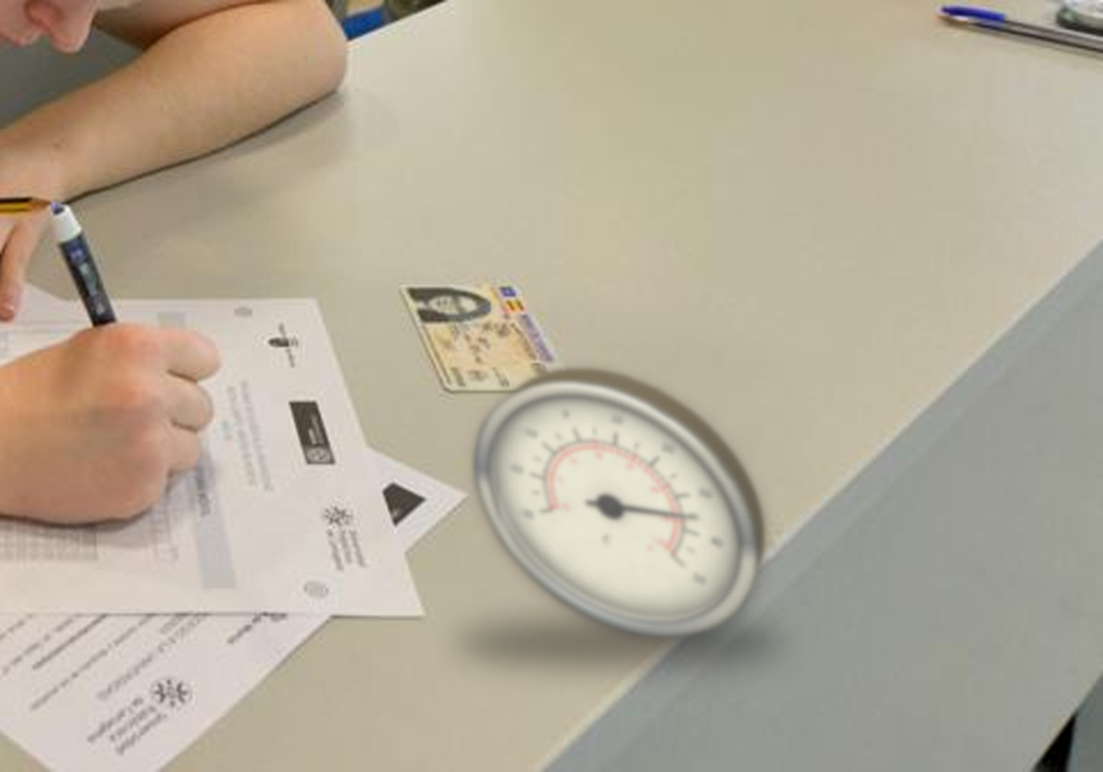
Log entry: 35 °C
